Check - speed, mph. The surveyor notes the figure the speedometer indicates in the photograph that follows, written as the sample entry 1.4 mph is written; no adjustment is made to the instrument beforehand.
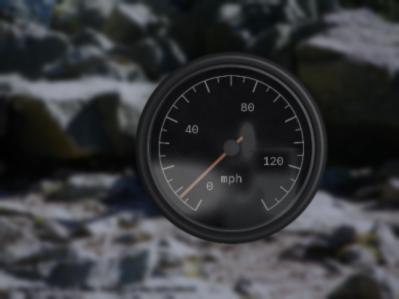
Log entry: 7.5 mph
